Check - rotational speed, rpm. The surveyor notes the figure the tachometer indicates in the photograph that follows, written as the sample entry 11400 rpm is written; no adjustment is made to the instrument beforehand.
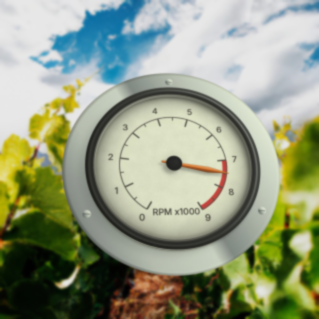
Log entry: 7500 rpm
